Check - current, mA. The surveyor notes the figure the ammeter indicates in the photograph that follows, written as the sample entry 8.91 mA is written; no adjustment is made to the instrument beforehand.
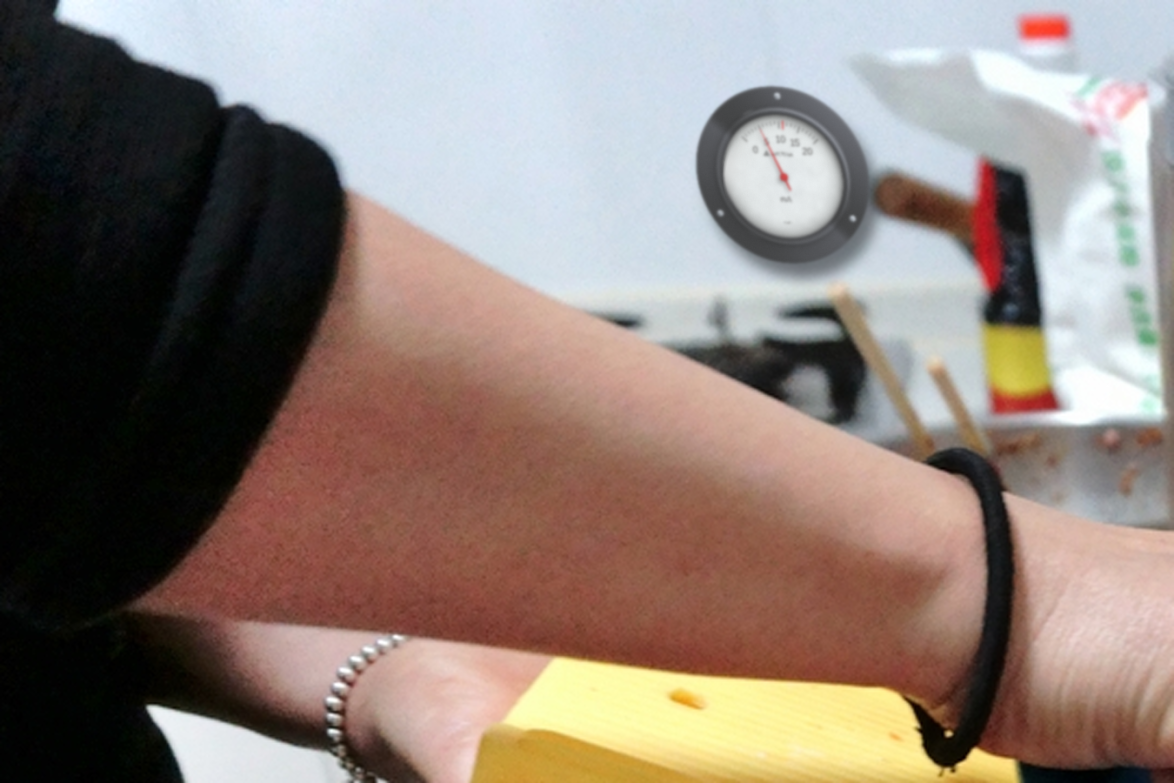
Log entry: 5 mA
